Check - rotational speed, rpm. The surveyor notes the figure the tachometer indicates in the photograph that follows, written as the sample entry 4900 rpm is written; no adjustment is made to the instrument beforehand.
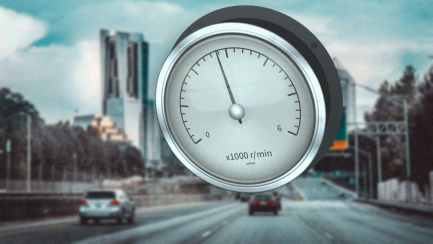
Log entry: 2800 rpm
